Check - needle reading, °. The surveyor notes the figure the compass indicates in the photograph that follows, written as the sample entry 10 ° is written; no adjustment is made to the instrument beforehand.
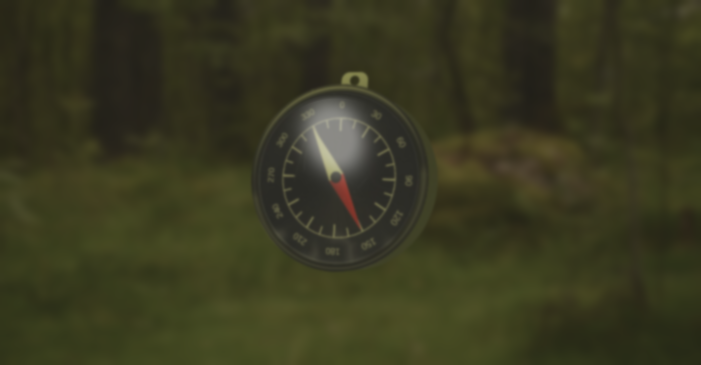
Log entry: 150 °
